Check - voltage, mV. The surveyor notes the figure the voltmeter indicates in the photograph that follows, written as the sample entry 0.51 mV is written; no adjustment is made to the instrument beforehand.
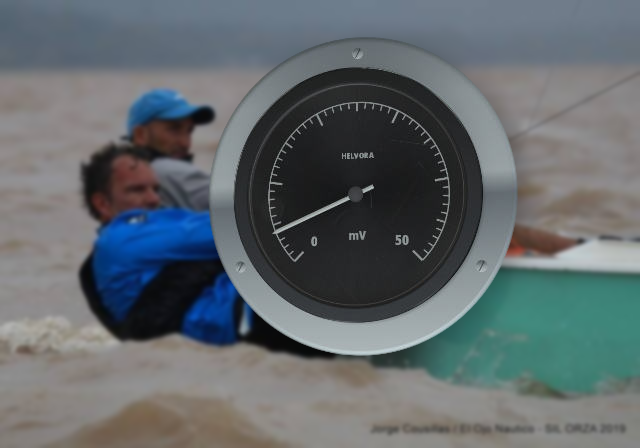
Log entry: 4 mV
